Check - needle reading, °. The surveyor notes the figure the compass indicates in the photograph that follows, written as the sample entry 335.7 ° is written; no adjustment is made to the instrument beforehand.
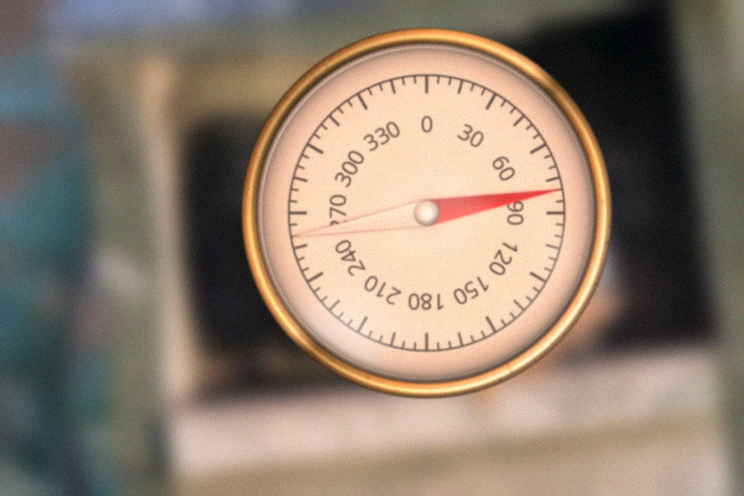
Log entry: 80 °
